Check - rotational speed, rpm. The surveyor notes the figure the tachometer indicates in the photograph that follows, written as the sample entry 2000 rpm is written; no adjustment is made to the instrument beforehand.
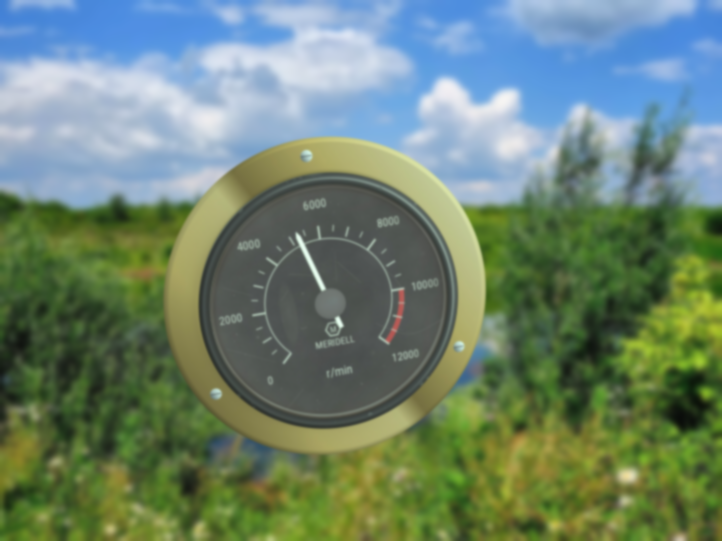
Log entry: 5250 rpm
